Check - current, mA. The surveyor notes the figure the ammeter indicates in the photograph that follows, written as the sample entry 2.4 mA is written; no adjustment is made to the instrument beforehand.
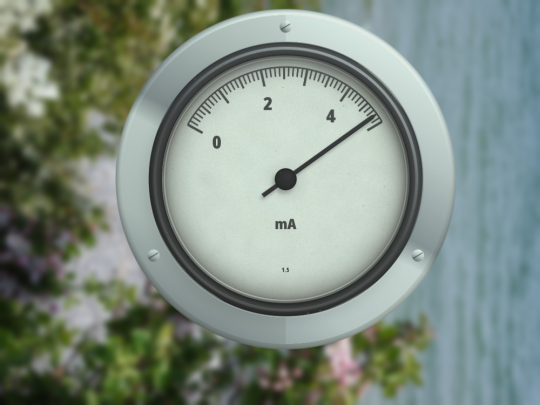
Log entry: 4.8 mA
